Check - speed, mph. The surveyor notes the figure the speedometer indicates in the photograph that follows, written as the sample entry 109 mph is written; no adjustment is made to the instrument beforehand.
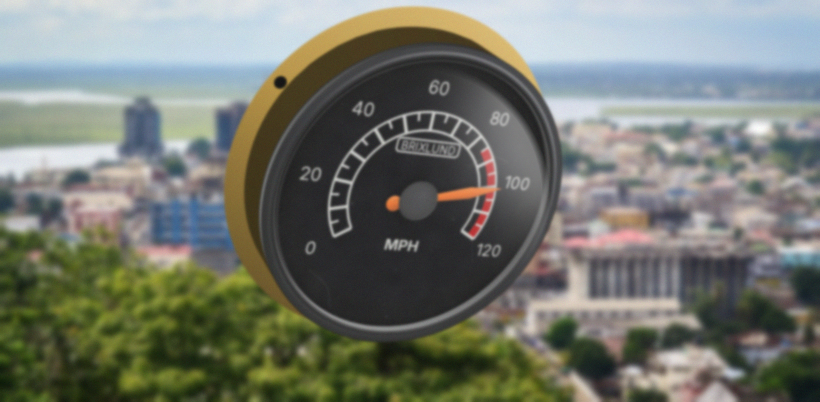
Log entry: 100 mph
